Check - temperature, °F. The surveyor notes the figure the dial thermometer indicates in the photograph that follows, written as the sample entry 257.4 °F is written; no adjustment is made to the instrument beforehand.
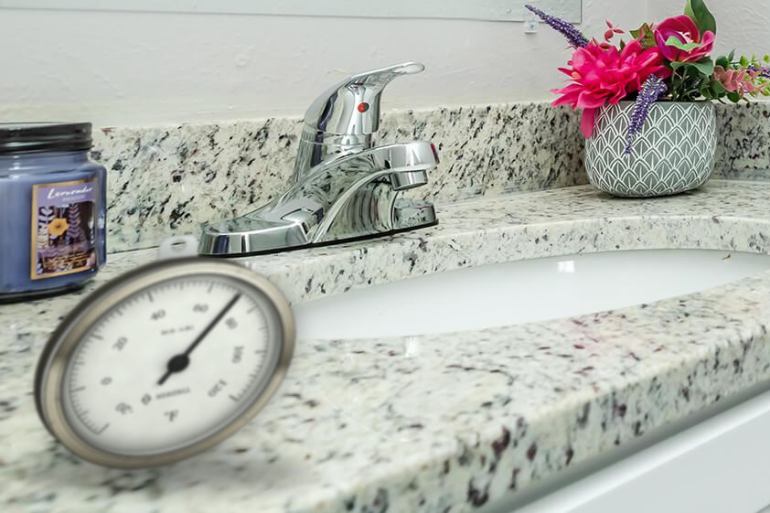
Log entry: 70 °F
